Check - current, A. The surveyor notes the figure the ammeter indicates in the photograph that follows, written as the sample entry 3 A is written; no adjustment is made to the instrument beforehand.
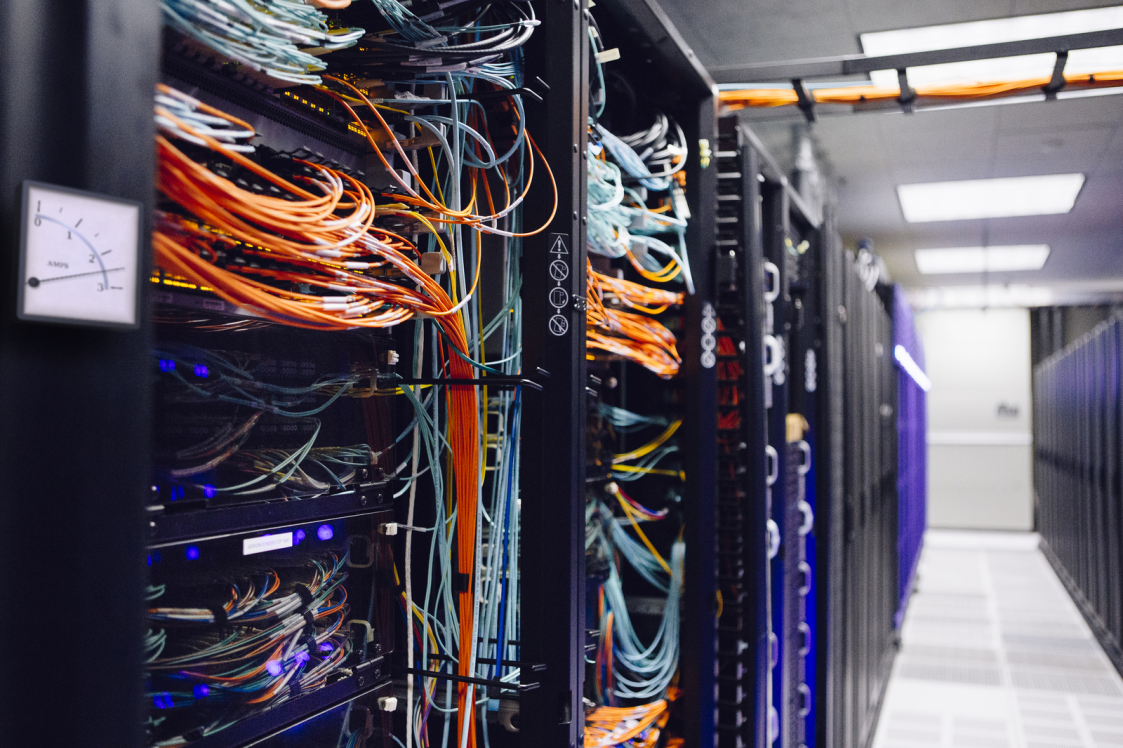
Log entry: 2.5 A
